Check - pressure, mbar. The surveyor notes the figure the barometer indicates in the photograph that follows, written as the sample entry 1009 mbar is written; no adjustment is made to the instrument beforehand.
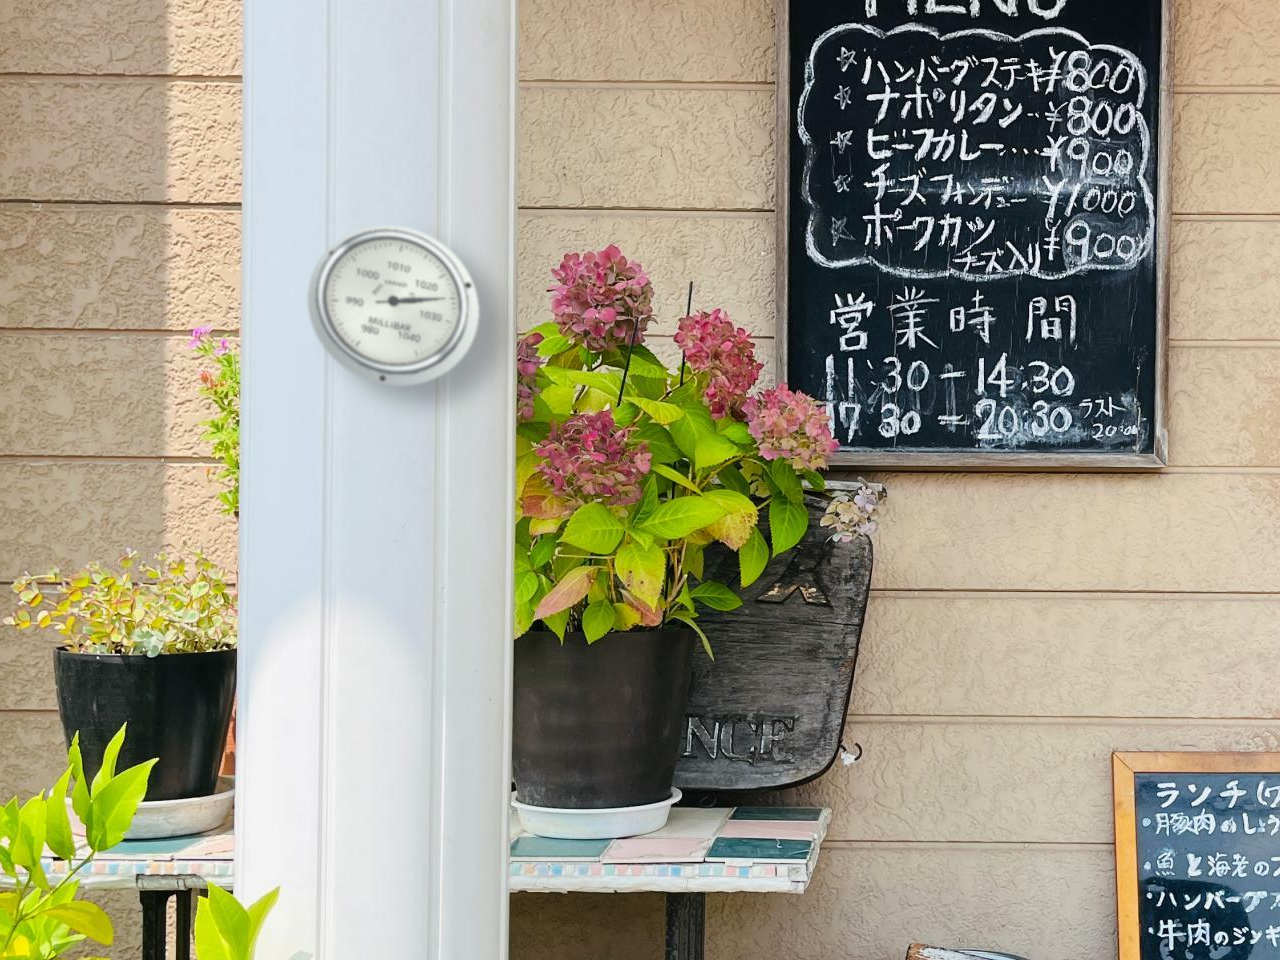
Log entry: 1025 mbar
